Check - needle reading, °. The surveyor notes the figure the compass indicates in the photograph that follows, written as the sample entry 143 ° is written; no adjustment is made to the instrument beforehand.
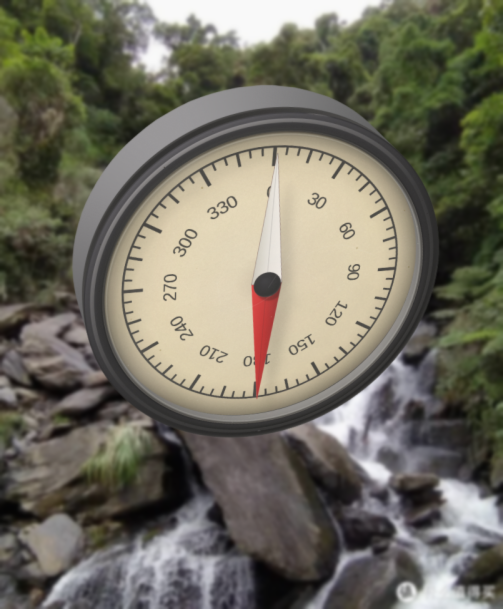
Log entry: 180 °
